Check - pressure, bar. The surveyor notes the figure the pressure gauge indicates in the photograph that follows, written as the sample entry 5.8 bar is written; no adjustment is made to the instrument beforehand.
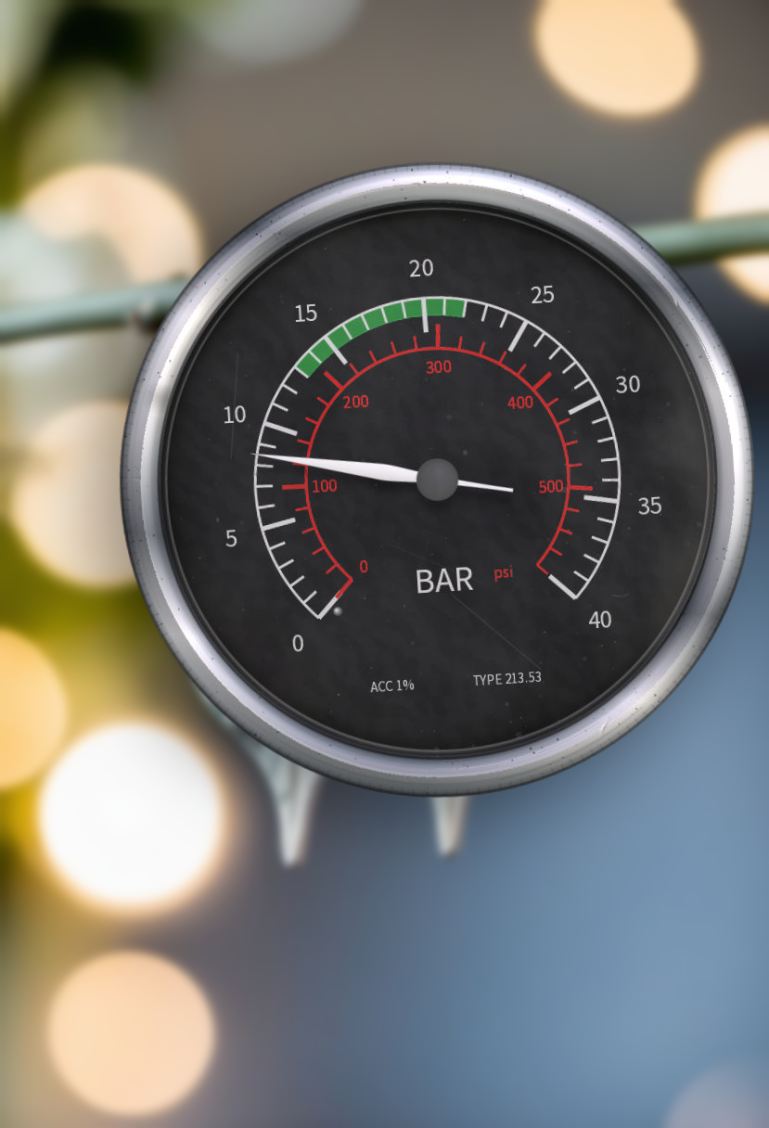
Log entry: 8.5 bar
